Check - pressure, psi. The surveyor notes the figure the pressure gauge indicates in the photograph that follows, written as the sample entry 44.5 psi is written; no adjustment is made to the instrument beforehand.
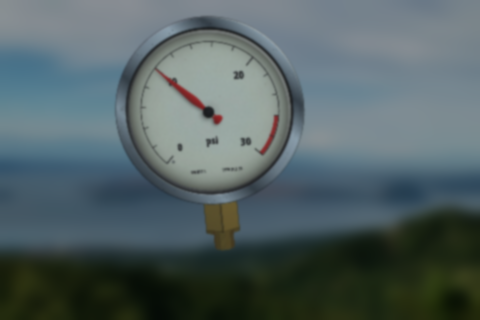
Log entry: 10 psi
